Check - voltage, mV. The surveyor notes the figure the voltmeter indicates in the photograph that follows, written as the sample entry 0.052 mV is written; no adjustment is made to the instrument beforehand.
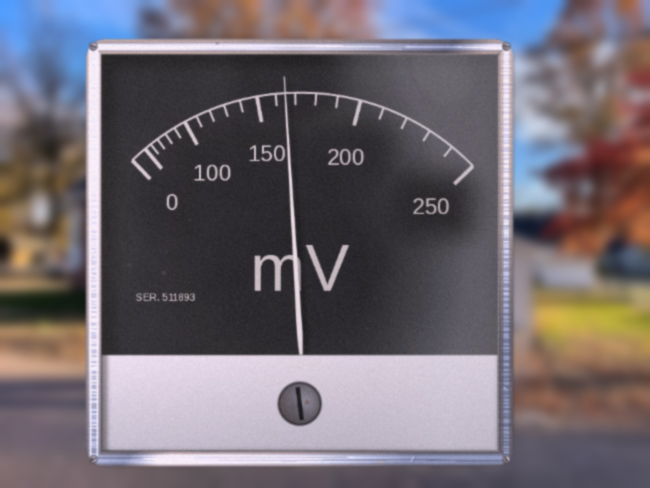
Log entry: 165 mV
